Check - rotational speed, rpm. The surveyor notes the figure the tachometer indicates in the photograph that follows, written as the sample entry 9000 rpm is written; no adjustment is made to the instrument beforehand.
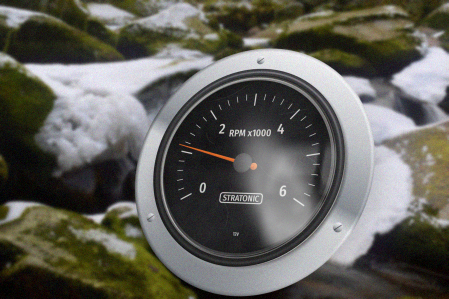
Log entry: 1100 rpm
